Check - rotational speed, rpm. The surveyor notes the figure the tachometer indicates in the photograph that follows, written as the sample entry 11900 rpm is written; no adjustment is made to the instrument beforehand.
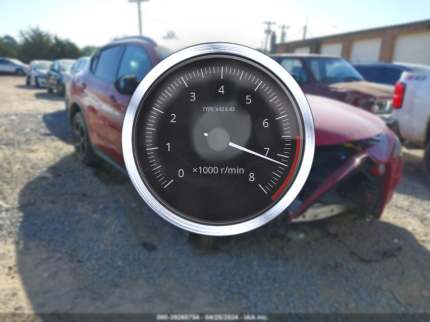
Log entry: 7200 rpm
